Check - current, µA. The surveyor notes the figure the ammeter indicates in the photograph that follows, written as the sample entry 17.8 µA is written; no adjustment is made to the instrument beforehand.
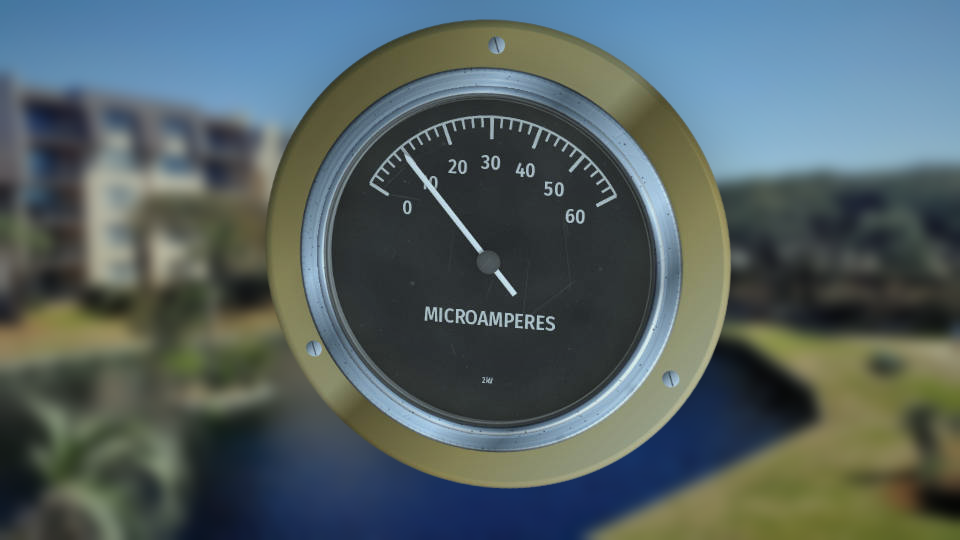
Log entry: 10 µA
